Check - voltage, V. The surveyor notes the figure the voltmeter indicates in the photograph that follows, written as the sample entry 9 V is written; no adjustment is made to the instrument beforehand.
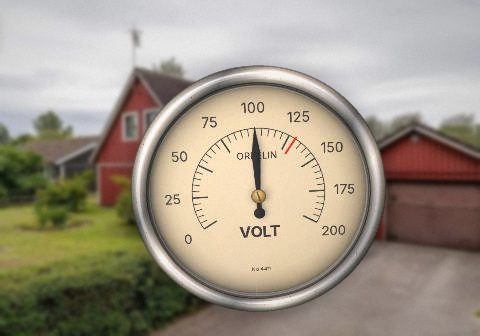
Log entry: 100 V
